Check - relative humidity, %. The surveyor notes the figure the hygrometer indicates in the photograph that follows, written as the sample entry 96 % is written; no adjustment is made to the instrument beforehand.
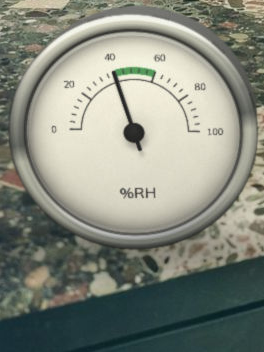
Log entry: 40 %
